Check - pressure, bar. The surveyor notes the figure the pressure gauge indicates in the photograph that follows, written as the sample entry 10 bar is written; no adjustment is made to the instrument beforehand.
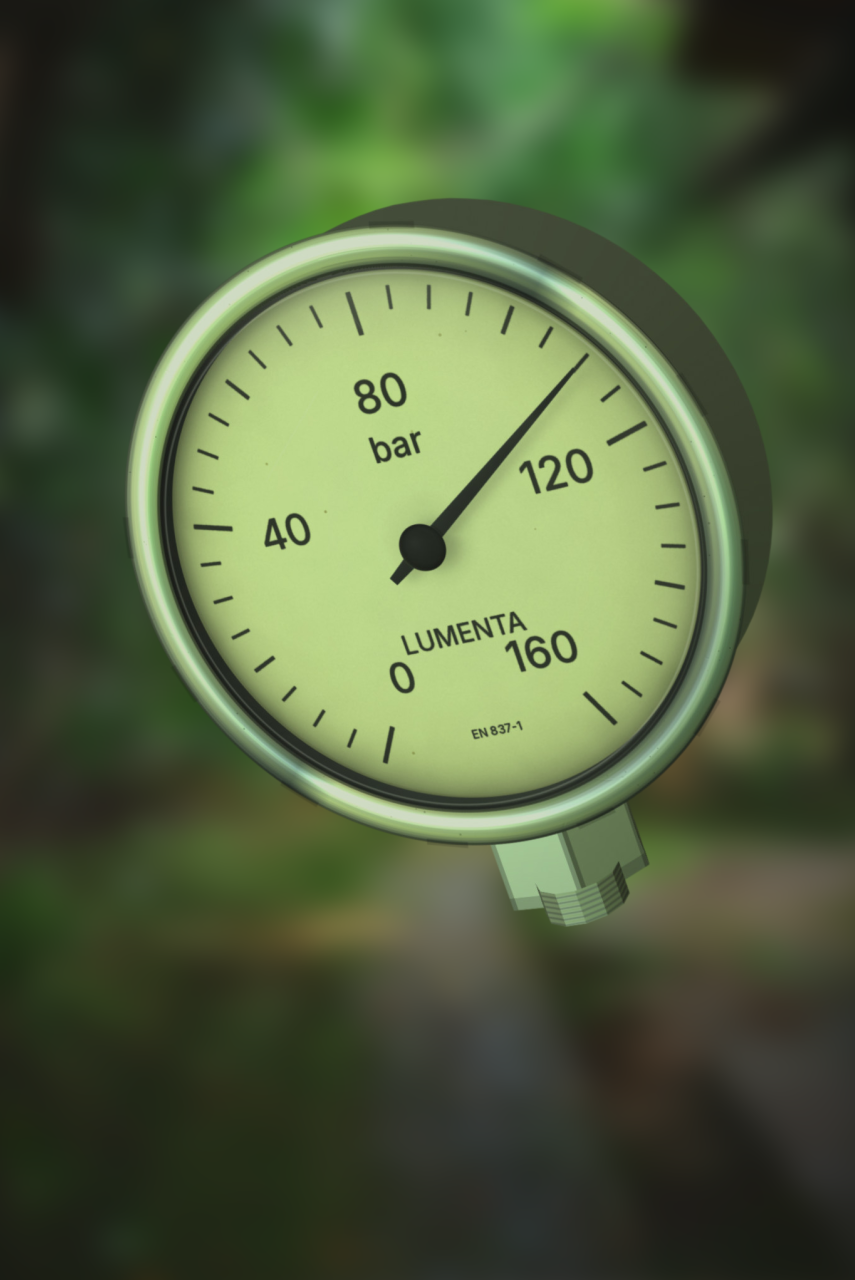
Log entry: 110 bar
